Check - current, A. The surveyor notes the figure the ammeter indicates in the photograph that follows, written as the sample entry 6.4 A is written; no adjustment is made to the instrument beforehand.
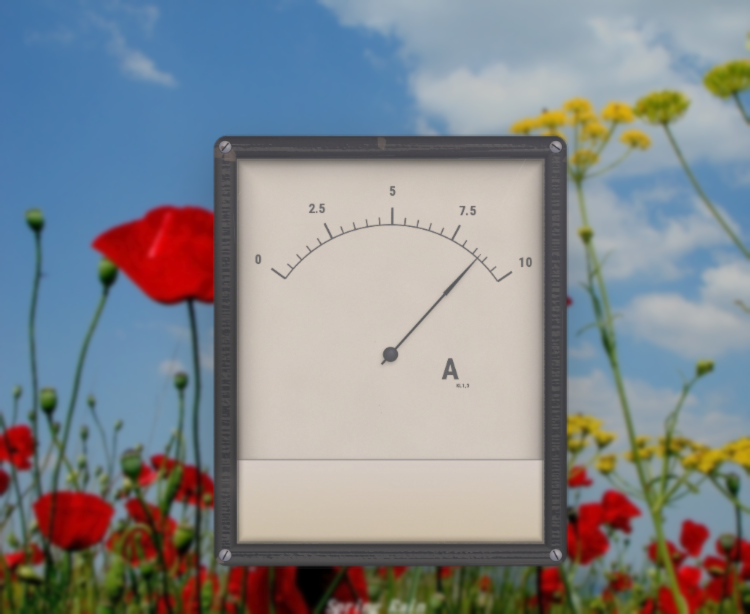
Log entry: 8.75 A
